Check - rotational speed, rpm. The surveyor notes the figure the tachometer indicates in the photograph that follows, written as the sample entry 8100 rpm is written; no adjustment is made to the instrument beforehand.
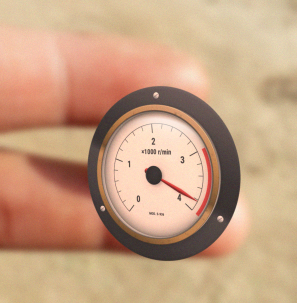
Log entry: 3800 rpm
